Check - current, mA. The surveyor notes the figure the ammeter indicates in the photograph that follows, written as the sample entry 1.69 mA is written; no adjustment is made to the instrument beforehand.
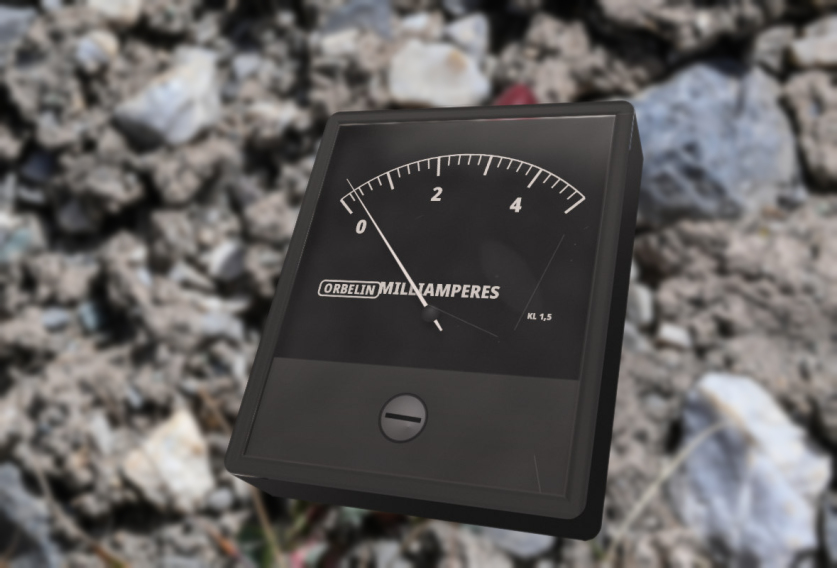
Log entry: 0.3 mA
